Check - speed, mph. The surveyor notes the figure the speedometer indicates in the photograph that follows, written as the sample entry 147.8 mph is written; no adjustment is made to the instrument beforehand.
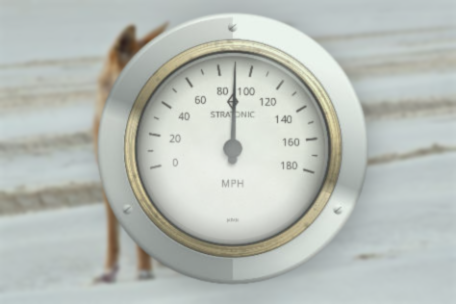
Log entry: 90 mph
